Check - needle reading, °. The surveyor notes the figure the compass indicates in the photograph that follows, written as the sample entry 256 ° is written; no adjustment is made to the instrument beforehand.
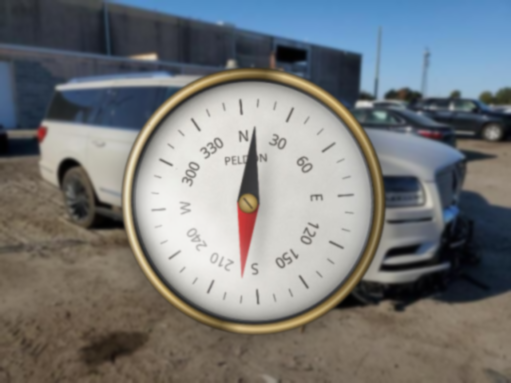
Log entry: 190 °
